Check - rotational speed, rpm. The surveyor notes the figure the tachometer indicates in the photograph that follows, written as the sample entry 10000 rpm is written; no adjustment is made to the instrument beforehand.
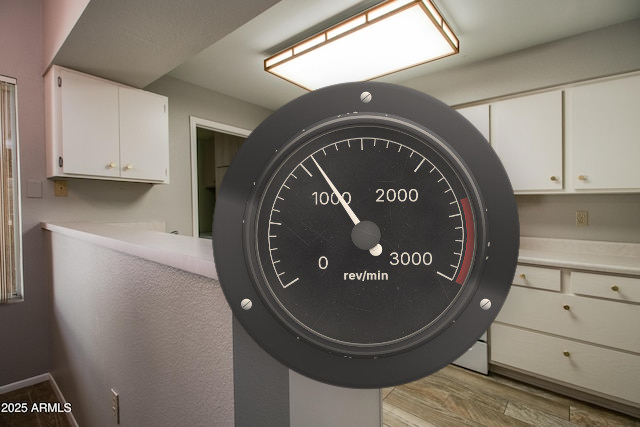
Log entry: 1100 rpm
